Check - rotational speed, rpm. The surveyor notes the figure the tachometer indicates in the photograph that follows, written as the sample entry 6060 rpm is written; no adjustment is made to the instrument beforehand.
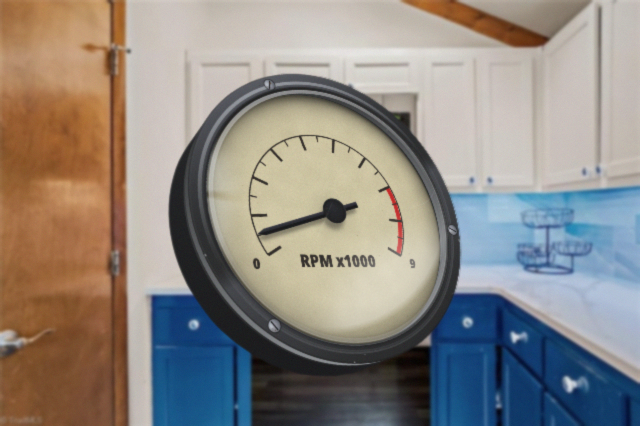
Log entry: 500 rpm
